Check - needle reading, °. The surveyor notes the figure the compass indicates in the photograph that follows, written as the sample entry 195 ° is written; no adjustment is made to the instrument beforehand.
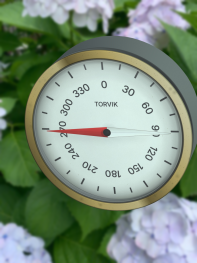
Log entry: 270 °
